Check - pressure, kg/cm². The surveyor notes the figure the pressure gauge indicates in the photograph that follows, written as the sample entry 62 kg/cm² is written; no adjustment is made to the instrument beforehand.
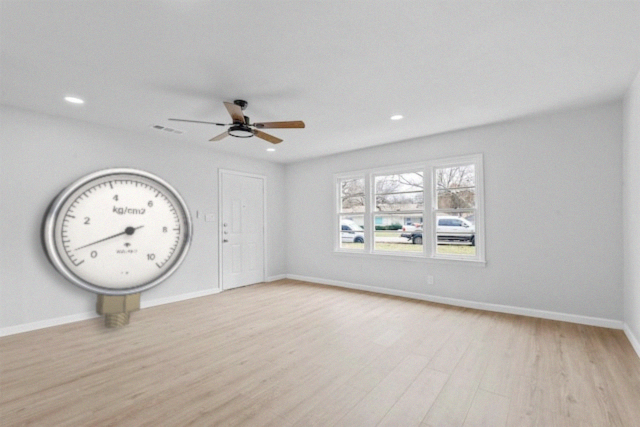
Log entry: 0.6 kg/cm²
